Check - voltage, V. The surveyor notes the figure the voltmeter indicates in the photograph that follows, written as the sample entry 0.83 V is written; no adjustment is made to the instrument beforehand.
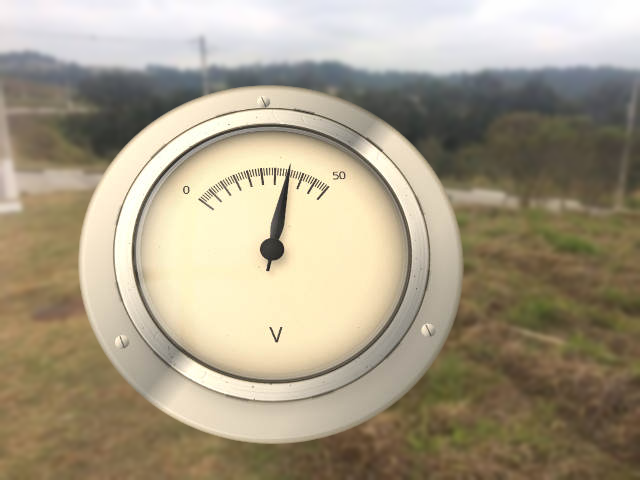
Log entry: 35 V
